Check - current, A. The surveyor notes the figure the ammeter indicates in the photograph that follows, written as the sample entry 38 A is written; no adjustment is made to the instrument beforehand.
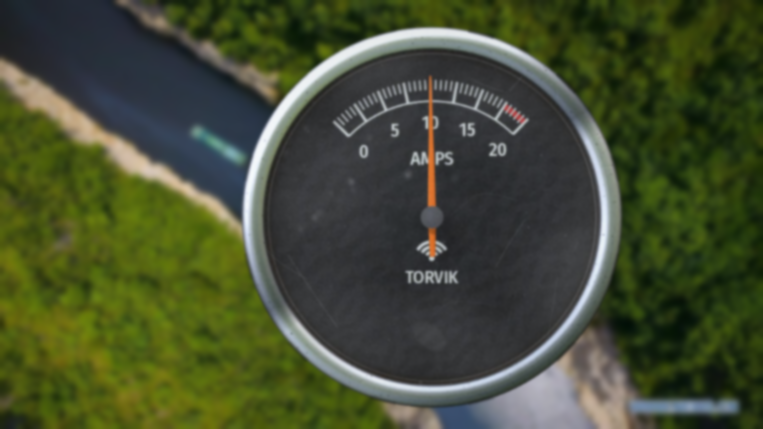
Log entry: 10 A
